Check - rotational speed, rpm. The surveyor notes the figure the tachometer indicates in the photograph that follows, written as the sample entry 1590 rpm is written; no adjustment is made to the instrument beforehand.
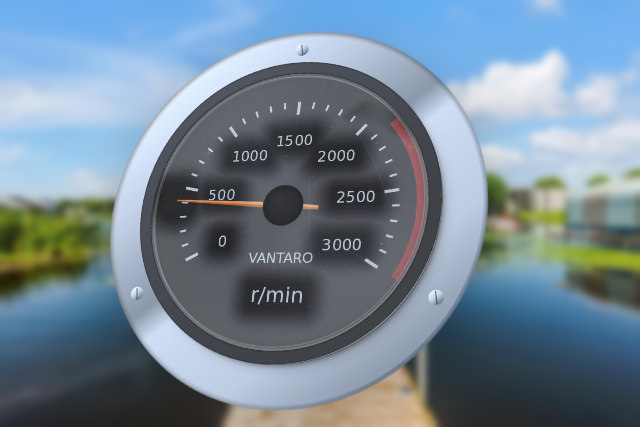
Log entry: 400 rpm
